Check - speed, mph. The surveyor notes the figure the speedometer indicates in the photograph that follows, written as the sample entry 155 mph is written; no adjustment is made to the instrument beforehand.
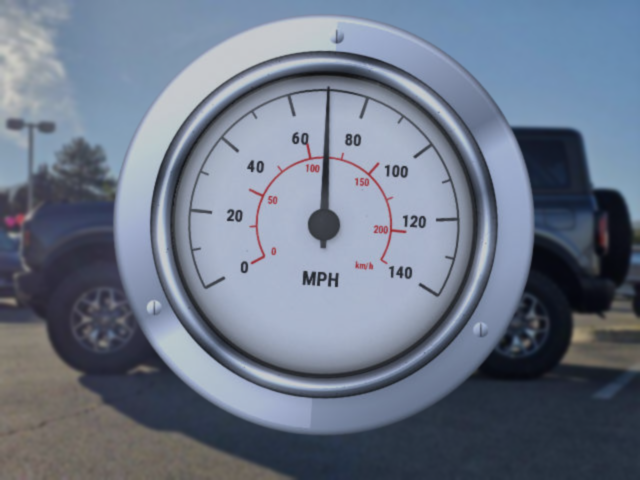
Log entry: 70 mph
